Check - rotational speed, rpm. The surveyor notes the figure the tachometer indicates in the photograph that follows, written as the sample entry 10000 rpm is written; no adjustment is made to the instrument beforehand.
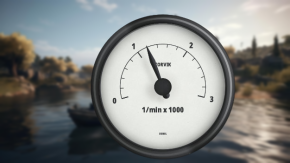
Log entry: 1200 rpm
